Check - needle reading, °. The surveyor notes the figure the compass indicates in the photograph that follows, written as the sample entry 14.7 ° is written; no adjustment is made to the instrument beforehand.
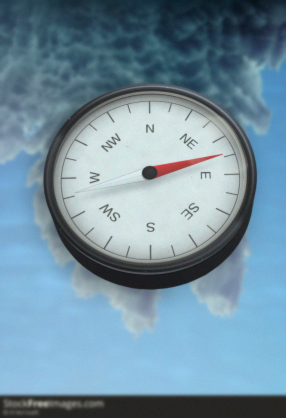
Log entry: 75 °
